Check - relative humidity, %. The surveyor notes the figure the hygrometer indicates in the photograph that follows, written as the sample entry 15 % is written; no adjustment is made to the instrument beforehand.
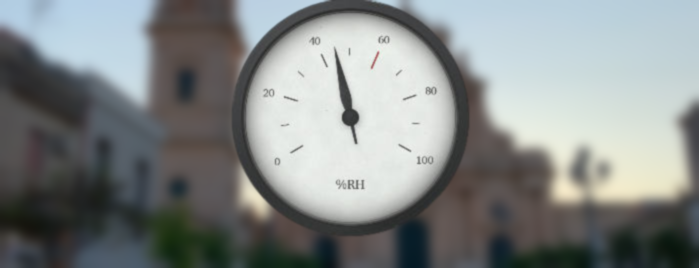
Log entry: 45 %
